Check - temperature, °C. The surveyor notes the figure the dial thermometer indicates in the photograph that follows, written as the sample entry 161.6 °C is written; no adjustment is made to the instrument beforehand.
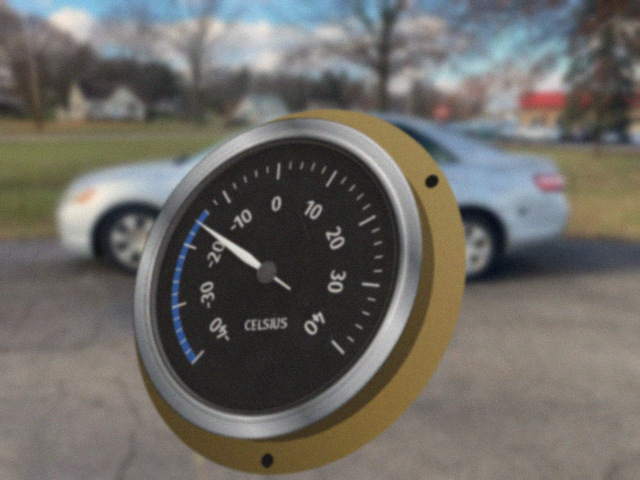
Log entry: -16 °C
